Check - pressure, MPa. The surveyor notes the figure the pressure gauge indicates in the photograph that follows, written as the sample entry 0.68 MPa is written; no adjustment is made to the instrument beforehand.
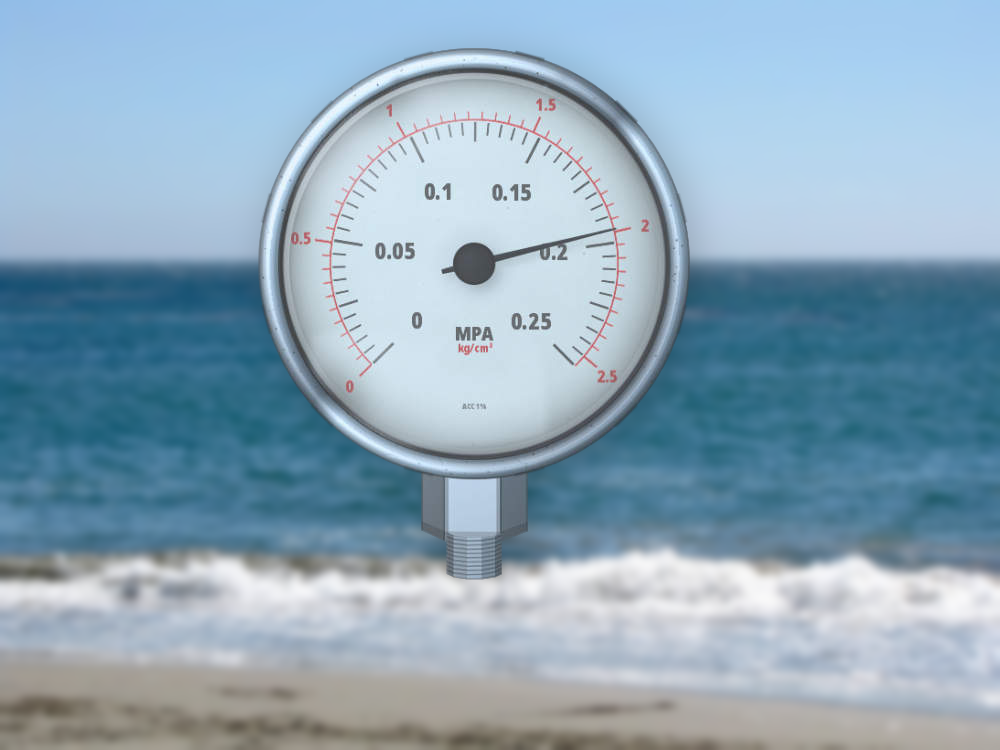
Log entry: 0.195 MPa
